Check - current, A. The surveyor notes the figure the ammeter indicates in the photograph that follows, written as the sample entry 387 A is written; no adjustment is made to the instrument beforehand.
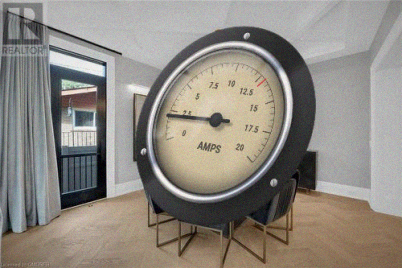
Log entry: 2 A
